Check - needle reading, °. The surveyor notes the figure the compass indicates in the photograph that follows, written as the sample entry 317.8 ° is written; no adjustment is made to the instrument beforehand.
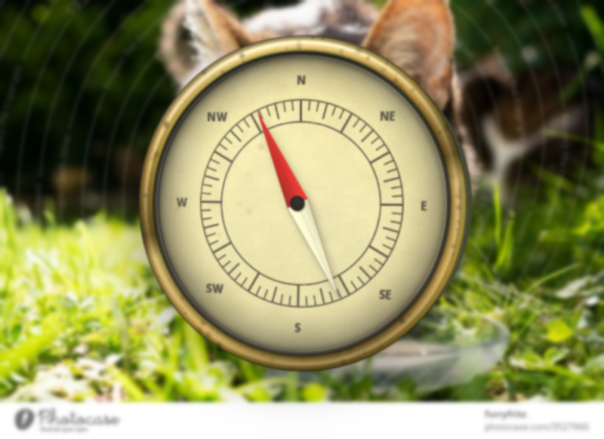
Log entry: 335 °
